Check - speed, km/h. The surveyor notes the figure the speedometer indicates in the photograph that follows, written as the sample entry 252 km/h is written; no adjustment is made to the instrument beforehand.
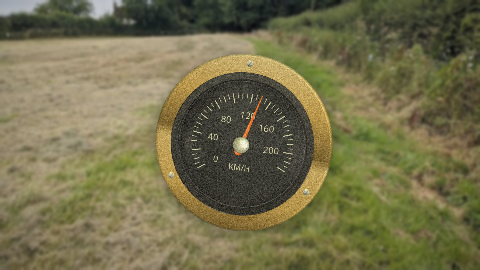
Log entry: 130 km/h
